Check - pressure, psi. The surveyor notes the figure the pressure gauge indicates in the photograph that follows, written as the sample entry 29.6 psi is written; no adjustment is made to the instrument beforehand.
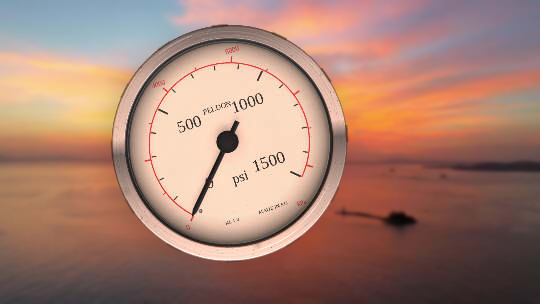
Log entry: 0 psi
